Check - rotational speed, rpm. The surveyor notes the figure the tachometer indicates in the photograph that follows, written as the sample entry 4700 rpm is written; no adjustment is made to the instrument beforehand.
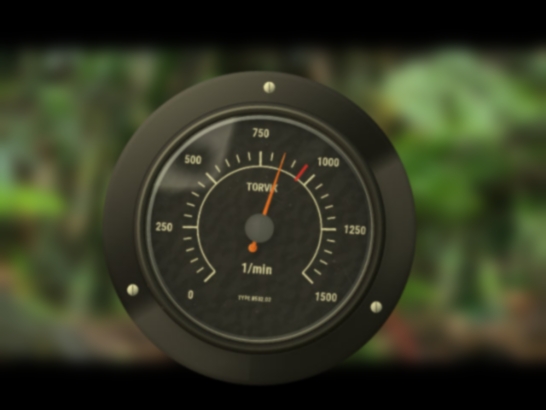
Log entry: 850 rpm
